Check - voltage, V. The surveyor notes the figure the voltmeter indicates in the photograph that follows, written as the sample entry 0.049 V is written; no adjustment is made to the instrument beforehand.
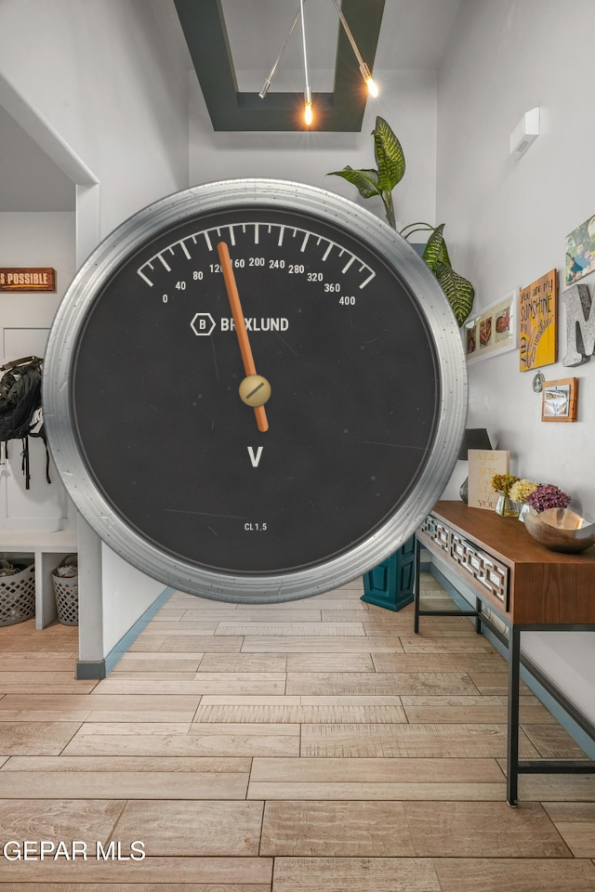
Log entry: 140 V
